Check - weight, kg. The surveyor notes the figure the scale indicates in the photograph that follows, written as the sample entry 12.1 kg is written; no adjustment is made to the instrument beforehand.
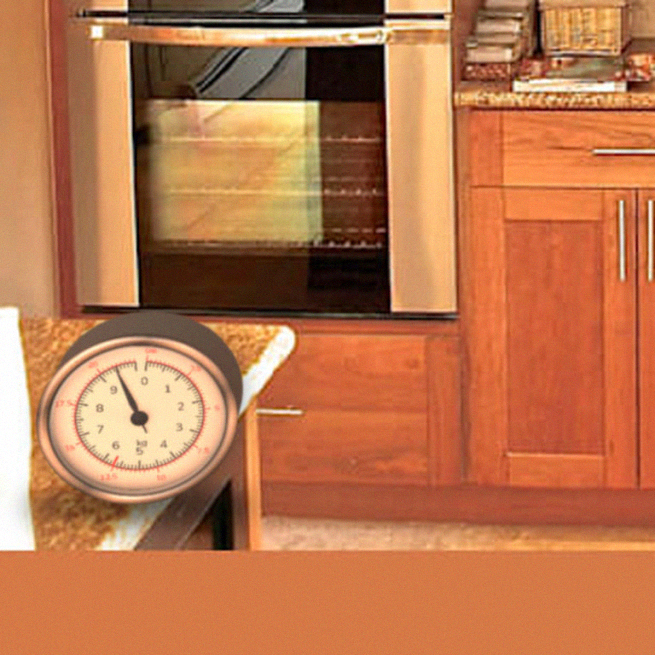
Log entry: 9.5 kg
